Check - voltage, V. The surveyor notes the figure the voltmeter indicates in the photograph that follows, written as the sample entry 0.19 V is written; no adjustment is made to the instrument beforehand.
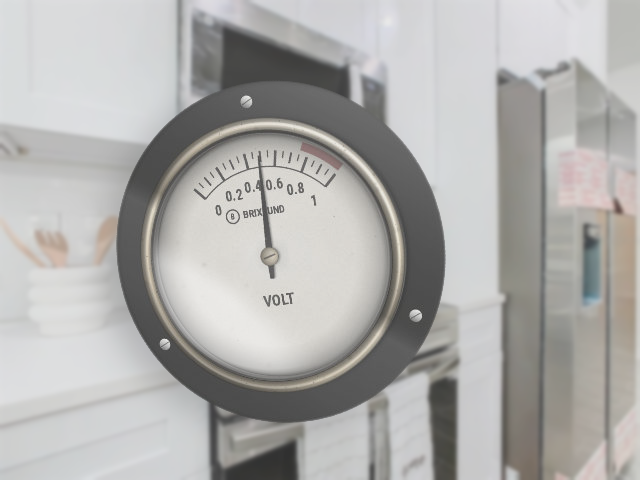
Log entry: 0.5 V
